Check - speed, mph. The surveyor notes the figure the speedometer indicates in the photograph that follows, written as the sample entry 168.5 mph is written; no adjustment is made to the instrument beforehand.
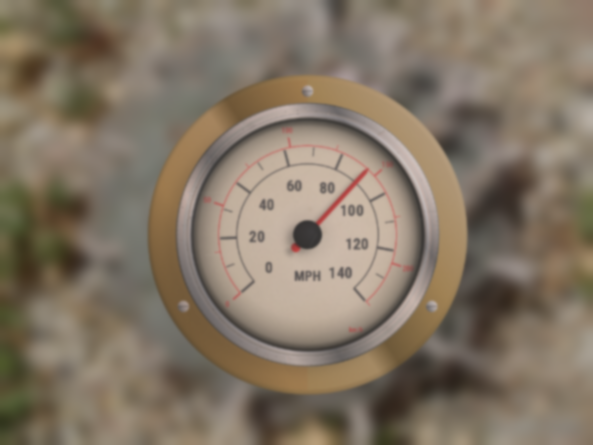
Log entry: 90 mph
